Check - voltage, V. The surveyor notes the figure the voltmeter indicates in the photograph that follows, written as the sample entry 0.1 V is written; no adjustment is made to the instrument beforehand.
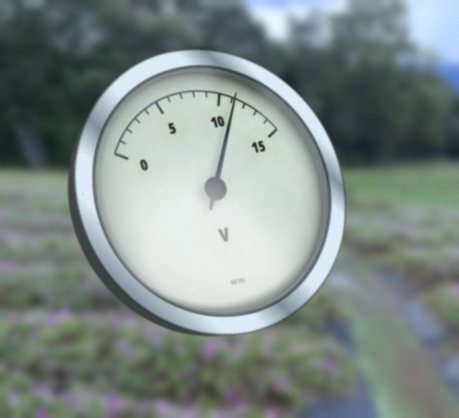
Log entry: 11 V
